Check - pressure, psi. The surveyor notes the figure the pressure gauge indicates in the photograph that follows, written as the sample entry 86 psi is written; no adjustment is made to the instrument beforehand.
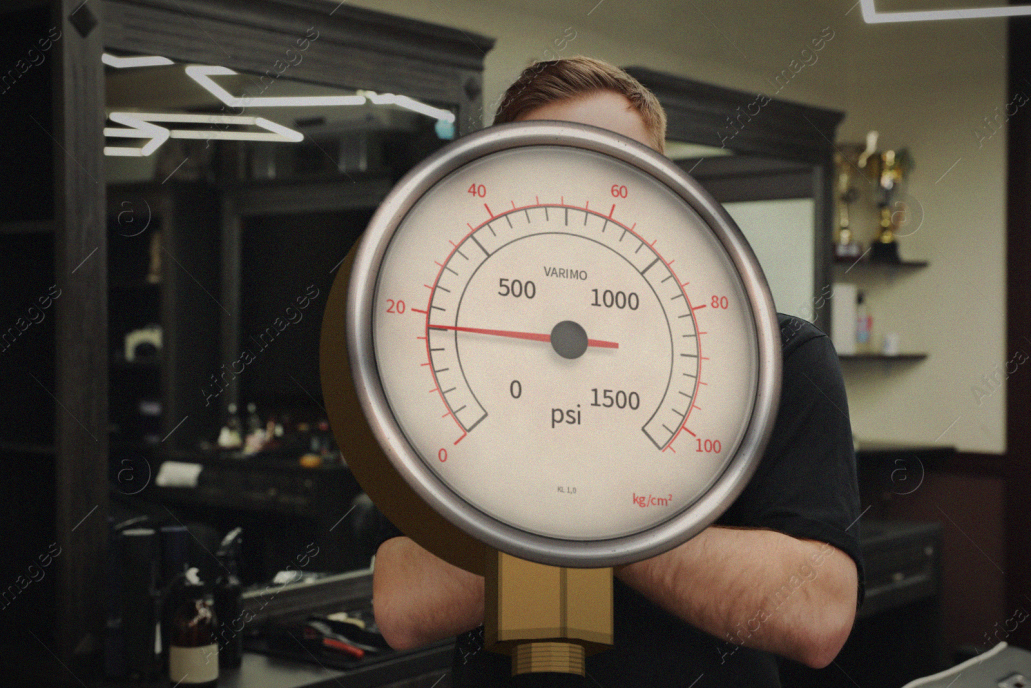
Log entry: 250 psi
